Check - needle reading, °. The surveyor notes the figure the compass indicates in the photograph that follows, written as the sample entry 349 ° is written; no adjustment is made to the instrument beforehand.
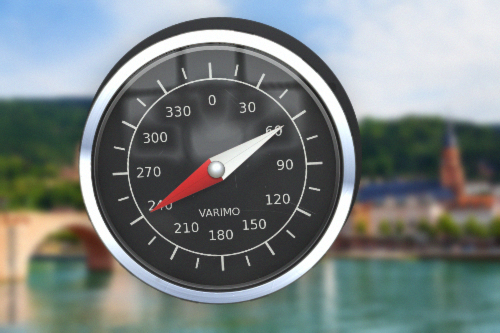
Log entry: 240 °
